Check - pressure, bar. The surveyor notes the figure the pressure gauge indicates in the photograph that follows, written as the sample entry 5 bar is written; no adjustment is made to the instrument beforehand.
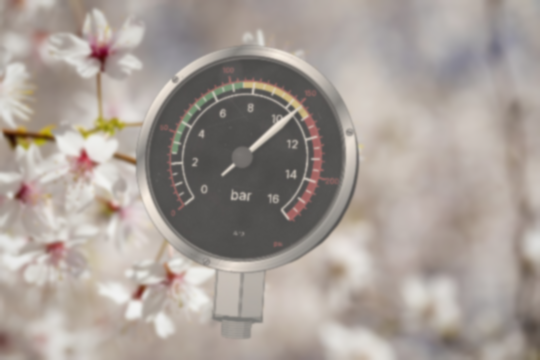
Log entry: 10.5 bar
